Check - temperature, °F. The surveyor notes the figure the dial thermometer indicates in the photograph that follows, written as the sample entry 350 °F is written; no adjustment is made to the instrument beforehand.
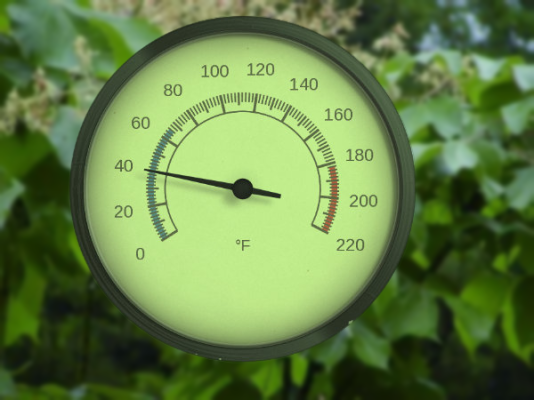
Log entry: 40 °F
